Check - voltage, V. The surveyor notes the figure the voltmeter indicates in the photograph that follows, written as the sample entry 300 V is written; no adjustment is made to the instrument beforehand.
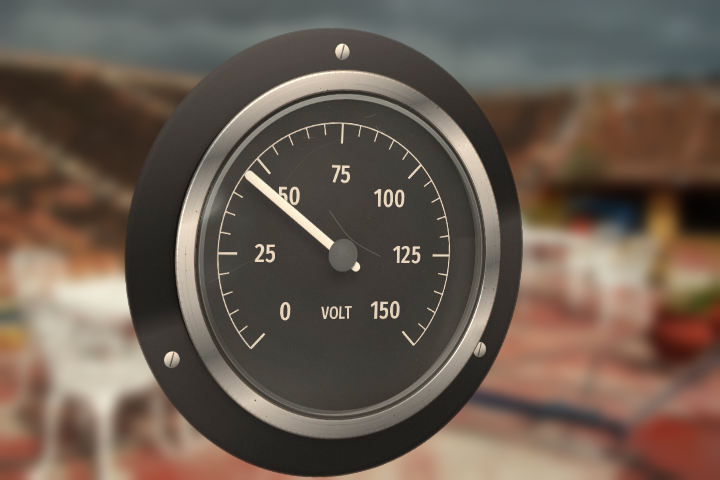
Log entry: 45 V
